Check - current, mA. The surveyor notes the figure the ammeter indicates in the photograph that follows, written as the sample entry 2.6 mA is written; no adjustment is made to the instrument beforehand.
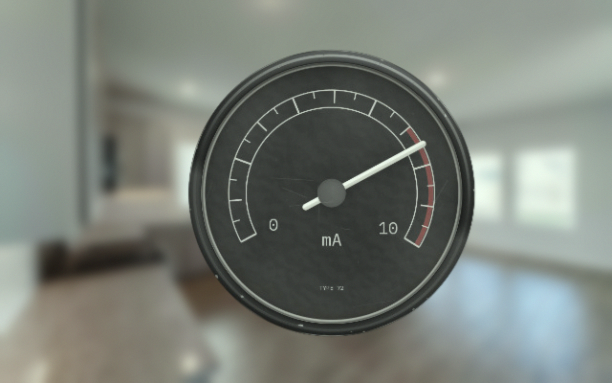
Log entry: 7.5 mA
